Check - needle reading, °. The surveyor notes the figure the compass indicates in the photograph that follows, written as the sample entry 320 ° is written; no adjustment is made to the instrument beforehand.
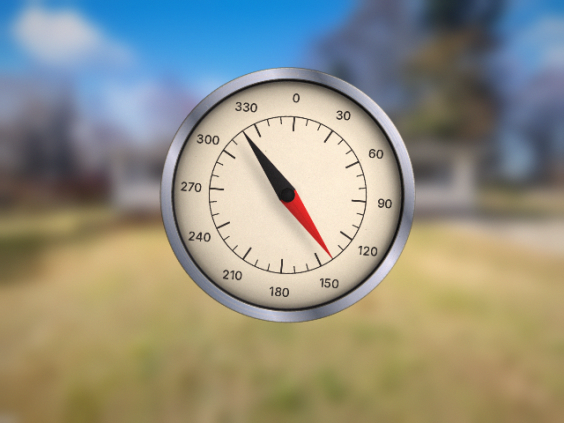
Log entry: 140 °
